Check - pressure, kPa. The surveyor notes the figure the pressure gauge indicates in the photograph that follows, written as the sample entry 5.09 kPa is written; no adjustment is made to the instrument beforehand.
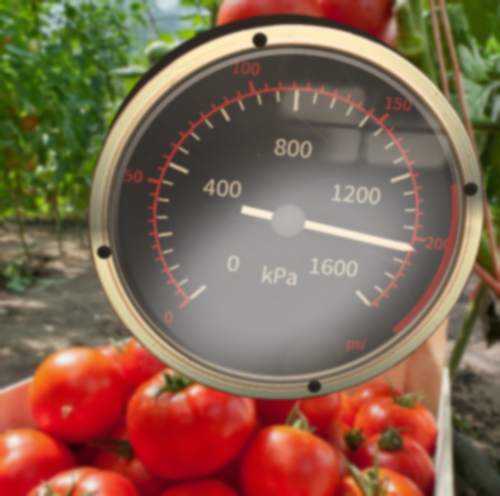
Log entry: 1400 kPa
